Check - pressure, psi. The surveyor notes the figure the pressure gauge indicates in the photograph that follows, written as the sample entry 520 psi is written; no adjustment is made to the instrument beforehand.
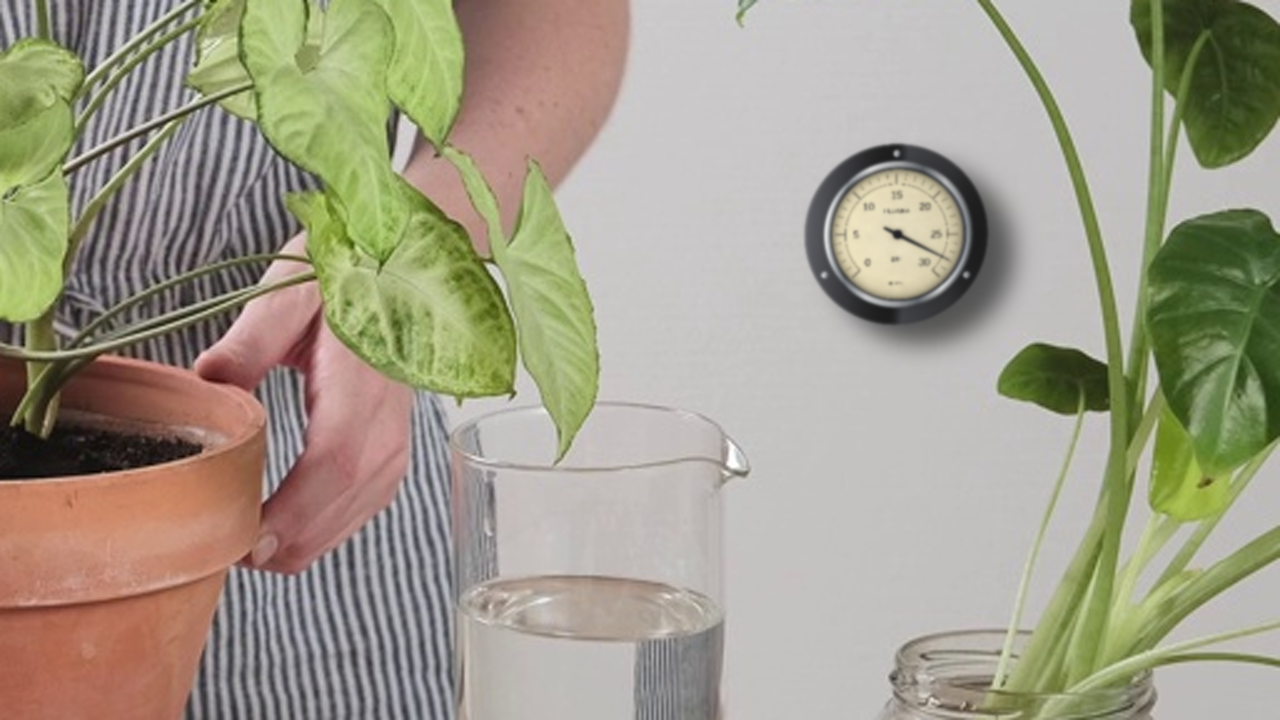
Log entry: 28 psi
